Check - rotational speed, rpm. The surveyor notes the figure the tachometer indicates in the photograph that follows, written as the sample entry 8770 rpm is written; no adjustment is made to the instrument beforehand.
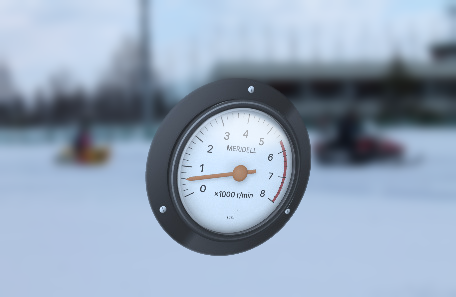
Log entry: 600 rpm
